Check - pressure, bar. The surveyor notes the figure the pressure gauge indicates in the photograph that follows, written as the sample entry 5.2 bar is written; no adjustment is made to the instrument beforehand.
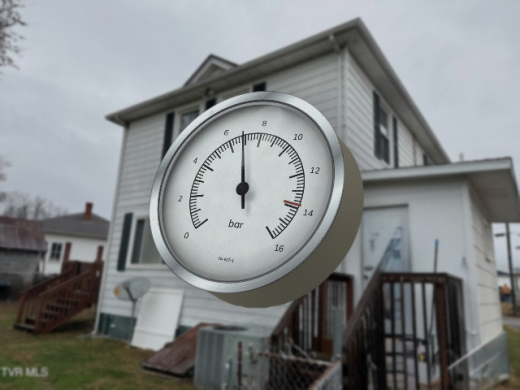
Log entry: 7 bar
